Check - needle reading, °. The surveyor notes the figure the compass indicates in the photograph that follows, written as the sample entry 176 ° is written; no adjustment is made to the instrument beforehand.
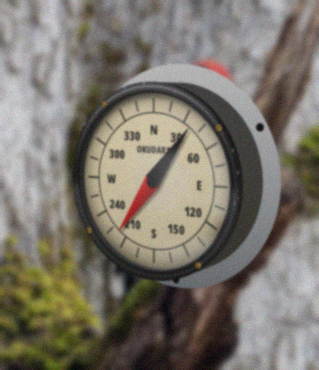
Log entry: 217.5 °
